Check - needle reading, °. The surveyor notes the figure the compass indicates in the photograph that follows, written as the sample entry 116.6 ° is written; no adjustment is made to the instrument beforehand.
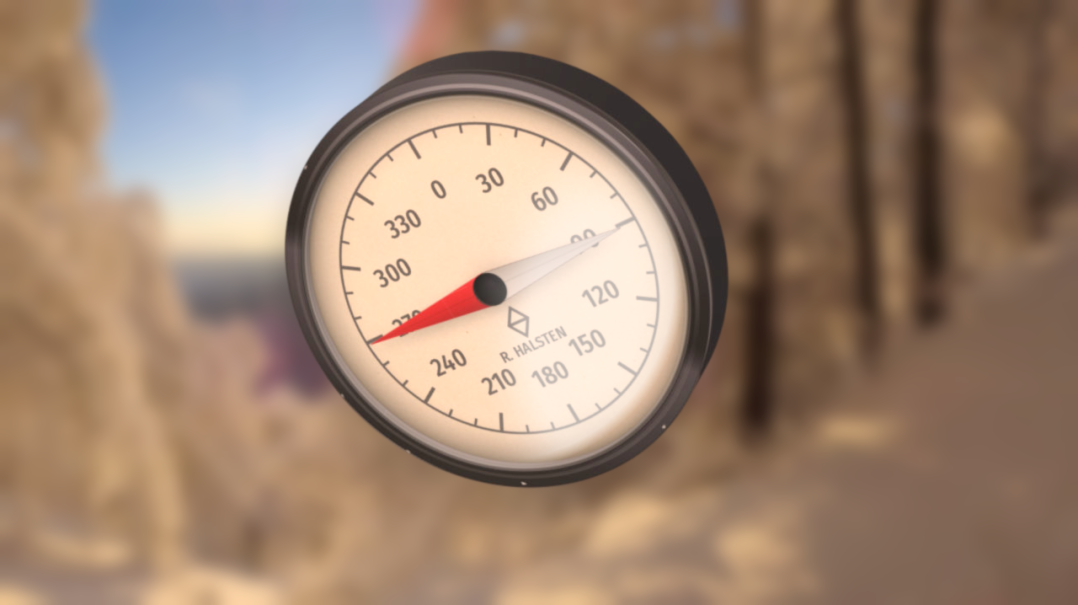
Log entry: 270 °
